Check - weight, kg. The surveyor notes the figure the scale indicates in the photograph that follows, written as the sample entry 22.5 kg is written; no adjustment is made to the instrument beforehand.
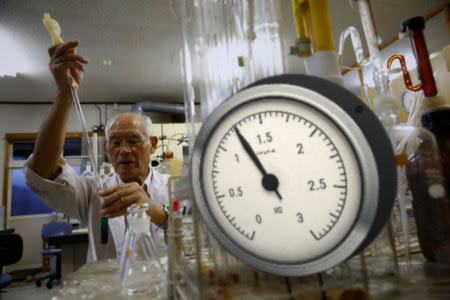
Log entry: 1.25 kg
